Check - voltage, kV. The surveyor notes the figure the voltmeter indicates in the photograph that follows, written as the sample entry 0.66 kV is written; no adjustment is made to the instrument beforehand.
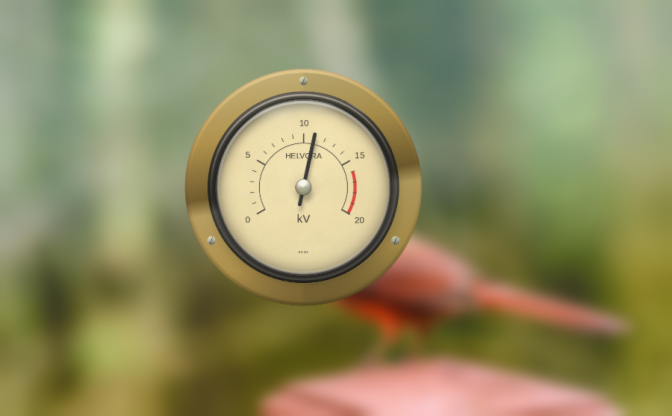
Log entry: 11 kV
